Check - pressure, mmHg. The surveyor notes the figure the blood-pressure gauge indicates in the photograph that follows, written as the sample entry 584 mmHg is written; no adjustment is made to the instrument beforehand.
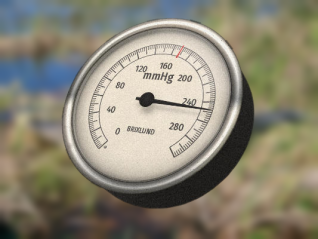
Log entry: 250 mmHg
